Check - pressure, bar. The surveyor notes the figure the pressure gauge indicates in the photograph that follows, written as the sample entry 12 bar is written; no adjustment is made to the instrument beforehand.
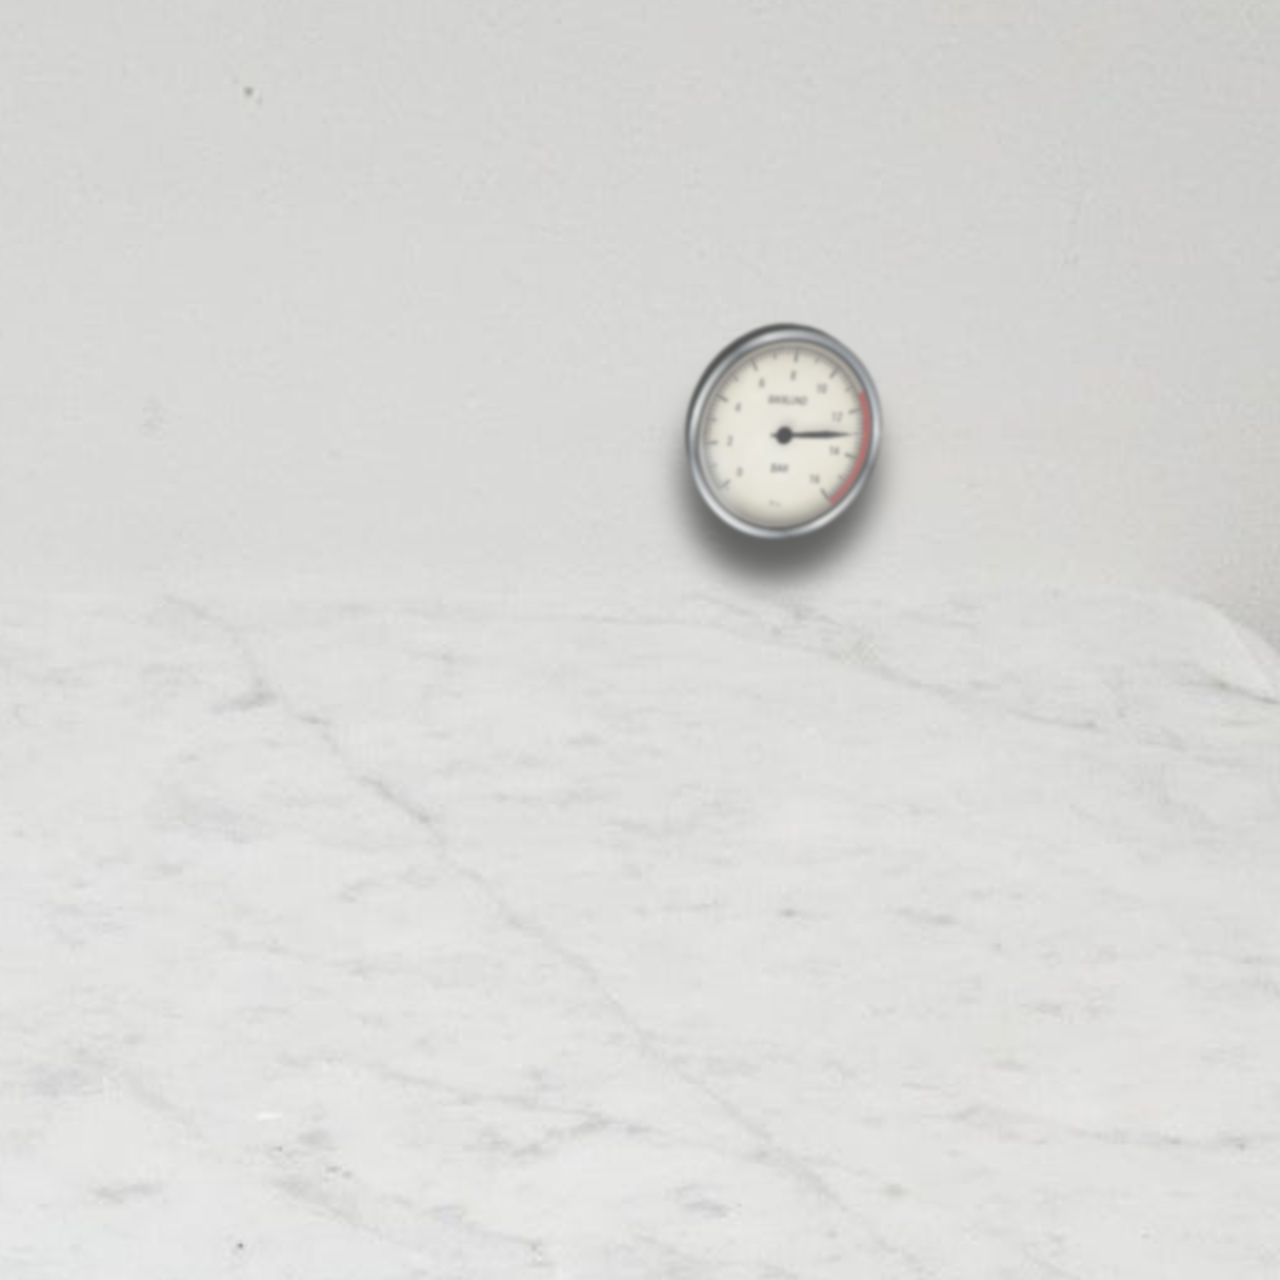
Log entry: 13 bar
